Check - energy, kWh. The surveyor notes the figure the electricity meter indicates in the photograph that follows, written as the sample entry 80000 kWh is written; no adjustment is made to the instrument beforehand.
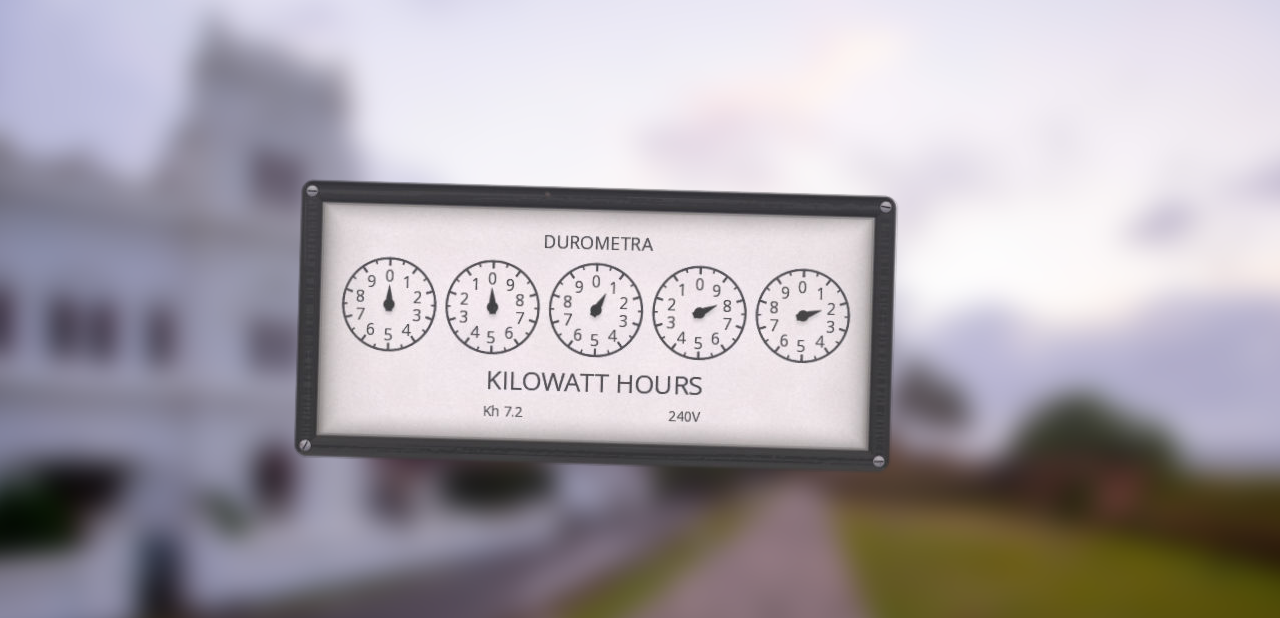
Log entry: 82 kWh
